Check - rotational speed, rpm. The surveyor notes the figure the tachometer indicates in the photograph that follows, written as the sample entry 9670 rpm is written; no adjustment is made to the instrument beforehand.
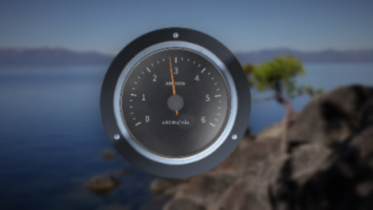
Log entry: 2800 rpm
